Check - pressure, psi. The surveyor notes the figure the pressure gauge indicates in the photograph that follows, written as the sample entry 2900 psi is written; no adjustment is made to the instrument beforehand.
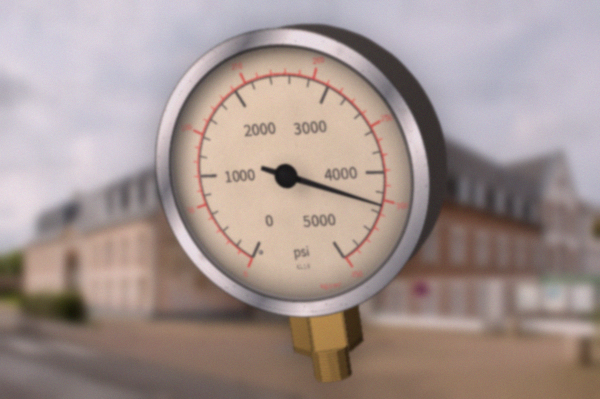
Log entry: 4300 psi
